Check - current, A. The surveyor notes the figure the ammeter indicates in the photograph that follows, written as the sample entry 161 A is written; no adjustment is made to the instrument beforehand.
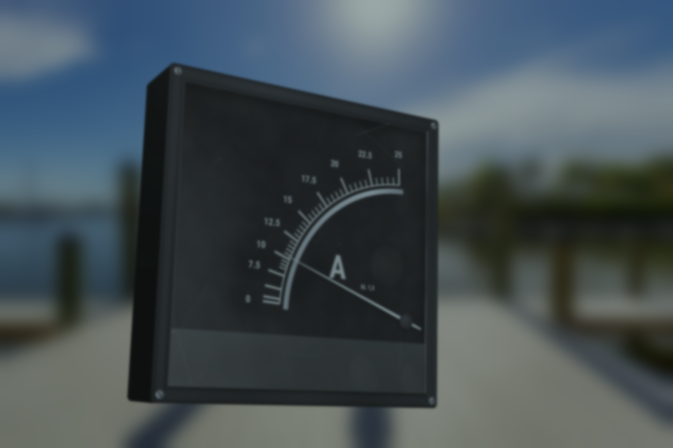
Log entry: 10 A
